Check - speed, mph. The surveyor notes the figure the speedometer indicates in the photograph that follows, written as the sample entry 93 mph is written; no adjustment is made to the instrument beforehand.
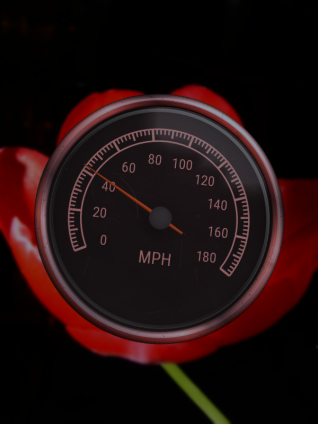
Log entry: 42 mph
